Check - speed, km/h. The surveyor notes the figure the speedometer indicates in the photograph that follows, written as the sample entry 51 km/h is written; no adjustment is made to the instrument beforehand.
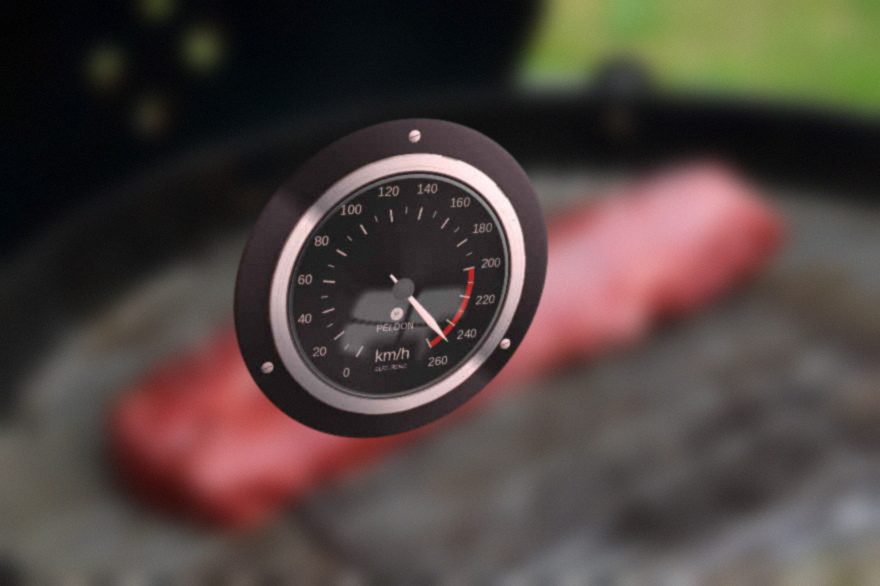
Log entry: 250 km/h
